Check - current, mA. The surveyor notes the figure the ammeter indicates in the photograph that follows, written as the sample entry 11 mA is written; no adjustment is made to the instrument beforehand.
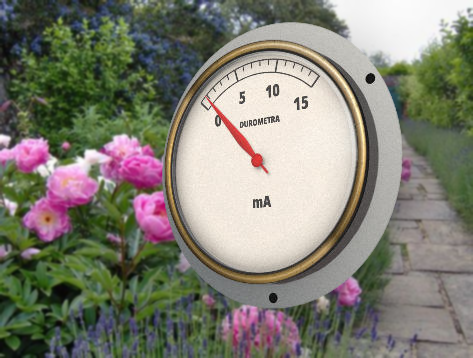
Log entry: 1 mA
